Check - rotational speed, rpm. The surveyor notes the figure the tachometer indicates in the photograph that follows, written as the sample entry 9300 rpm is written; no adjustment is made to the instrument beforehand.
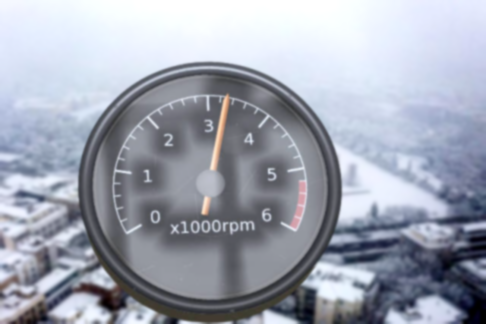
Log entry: 3300 rpm
